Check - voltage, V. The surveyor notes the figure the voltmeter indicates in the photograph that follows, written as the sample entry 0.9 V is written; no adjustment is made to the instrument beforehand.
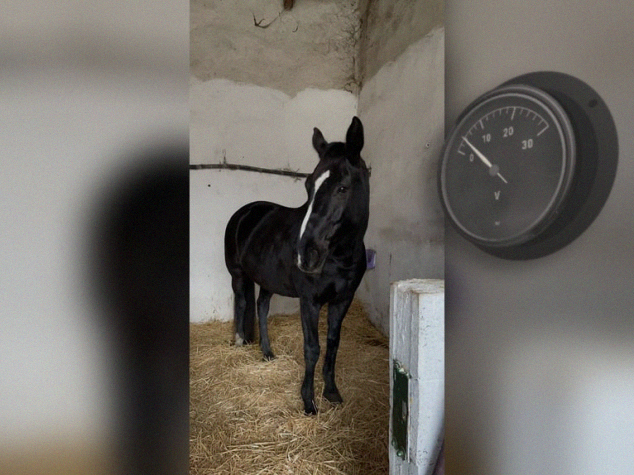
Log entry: 4 V
